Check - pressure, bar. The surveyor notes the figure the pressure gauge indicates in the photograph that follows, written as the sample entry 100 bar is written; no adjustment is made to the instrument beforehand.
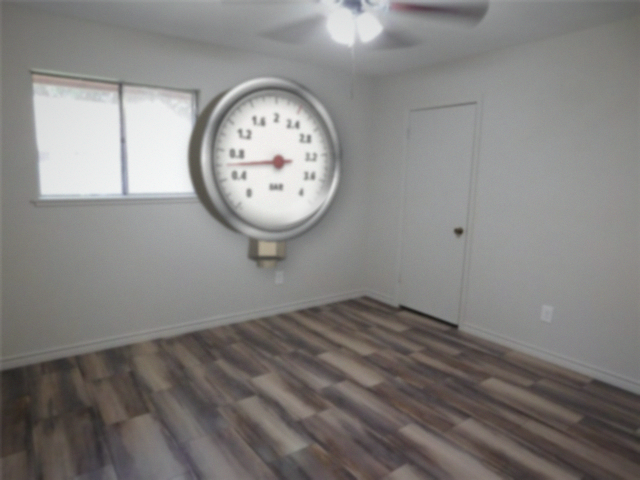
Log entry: 0.6 bar
